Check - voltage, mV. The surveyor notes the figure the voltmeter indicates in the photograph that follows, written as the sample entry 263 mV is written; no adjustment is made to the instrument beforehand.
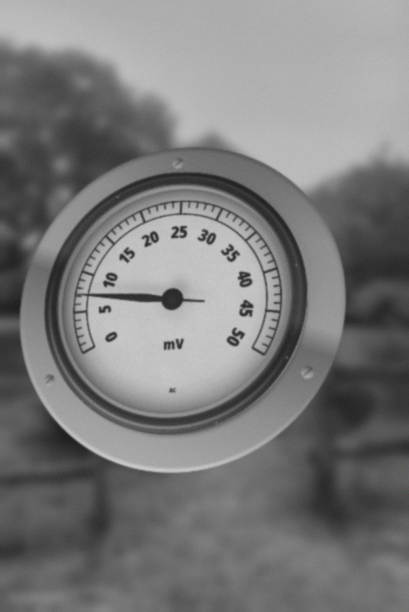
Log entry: 7 mV
